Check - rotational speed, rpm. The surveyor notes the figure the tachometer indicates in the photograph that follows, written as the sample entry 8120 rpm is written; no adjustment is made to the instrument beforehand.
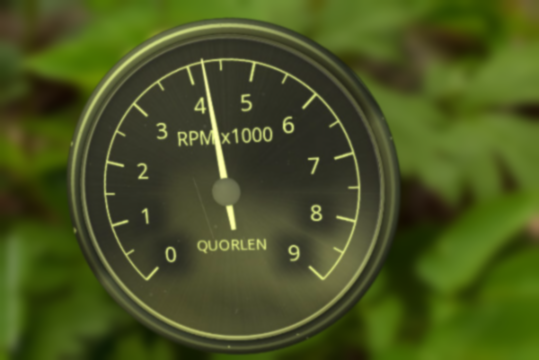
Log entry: 4250 rpm
